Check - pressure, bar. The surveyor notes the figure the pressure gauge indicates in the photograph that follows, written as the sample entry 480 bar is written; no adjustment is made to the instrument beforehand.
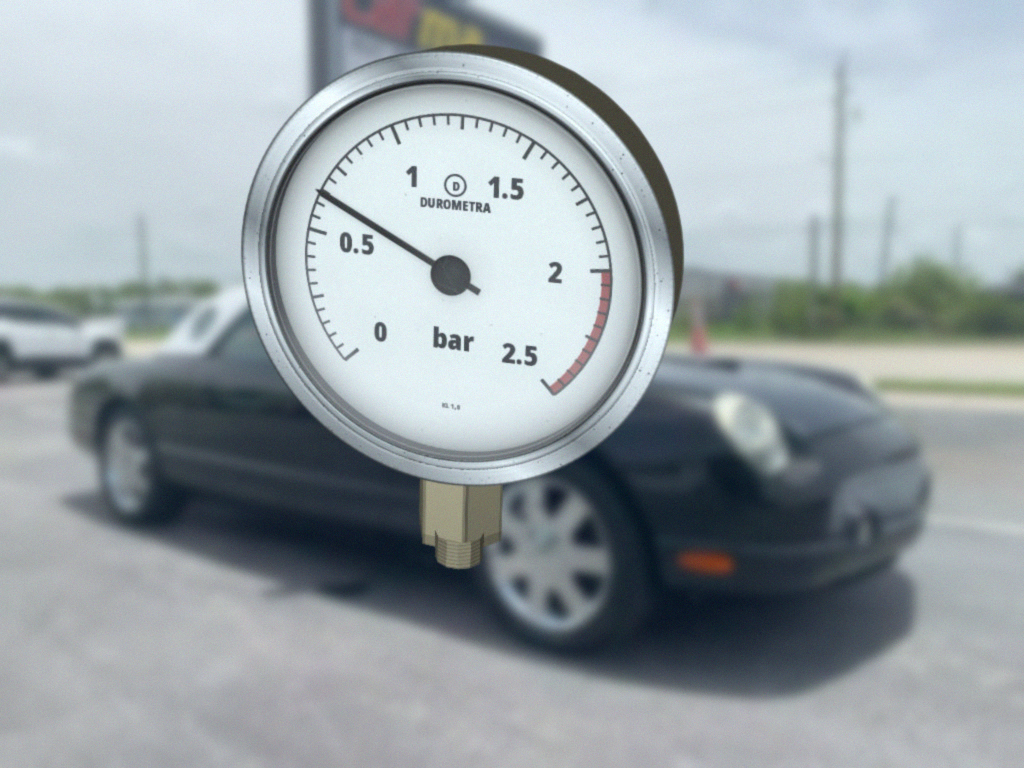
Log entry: 0.65 bar
